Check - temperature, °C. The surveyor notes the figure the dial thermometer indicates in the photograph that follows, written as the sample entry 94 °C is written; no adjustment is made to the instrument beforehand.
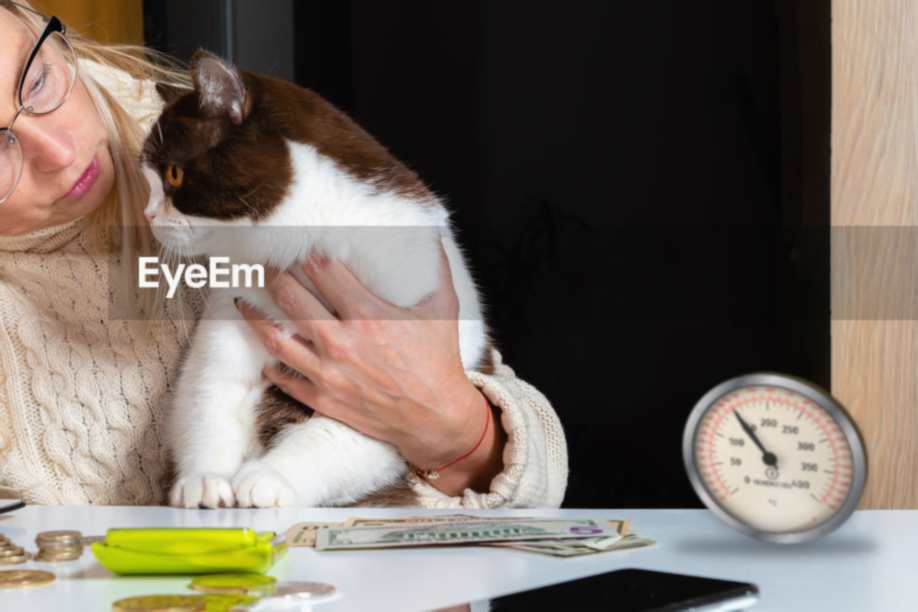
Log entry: 150 °C
